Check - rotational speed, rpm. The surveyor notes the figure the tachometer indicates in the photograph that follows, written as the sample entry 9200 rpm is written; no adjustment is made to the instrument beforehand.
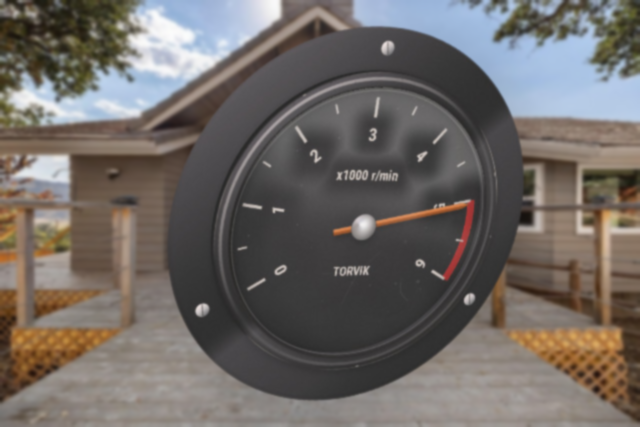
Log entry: 5000 rpm
